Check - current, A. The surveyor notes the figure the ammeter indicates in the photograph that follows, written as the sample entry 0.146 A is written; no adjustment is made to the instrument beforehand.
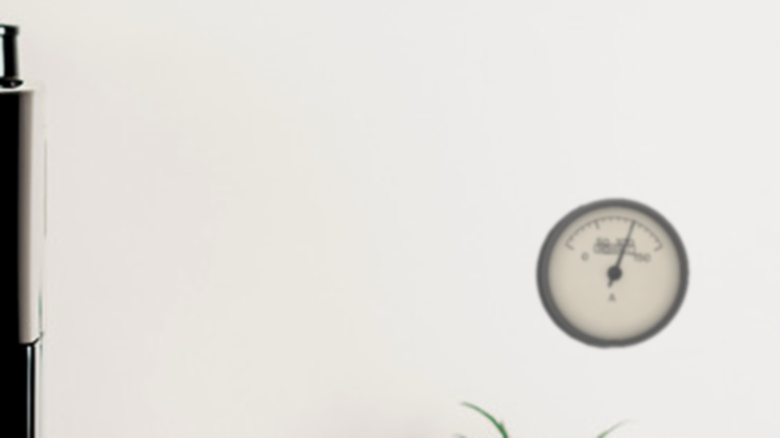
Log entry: 100 A
